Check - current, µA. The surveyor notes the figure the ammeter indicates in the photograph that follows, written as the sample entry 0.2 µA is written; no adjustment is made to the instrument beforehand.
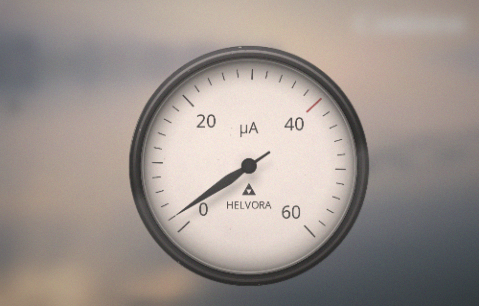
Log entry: 2 µA
